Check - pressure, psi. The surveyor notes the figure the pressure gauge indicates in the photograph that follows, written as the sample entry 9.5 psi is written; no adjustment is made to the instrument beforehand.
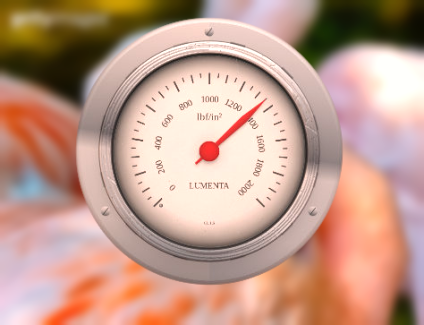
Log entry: 1350 psi
